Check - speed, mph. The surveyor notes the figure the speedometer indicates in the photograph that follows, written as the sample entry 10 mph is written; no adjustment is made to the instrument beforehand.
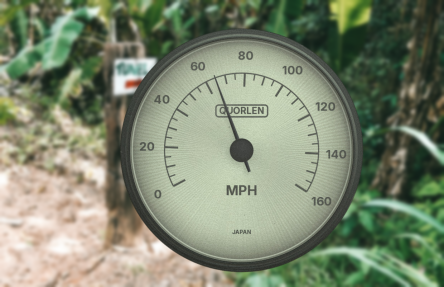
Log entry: 65 mph
